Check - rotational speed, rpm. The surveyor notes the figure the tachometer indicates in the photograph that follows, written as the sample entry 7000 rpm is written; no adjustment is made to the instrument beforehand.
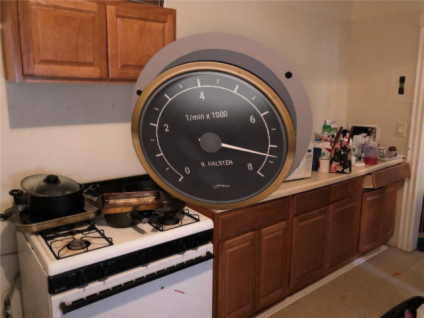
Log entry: 7250 rpm
